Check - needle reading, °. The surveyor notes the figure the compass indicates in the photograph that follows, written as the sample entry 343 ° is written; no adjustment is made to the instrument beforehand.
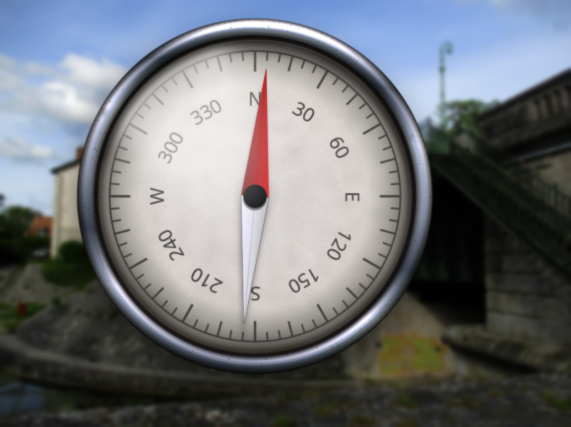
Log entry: 5 °
